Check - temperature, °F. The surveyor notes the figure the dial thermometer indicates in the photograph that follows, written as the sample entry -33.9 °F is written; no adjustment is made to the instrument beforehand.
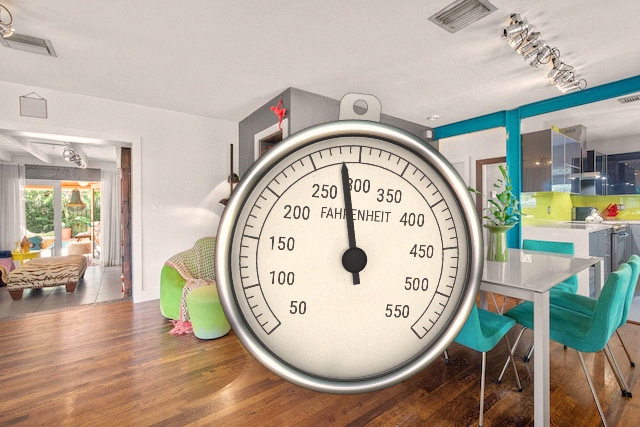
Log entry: 280 °F
